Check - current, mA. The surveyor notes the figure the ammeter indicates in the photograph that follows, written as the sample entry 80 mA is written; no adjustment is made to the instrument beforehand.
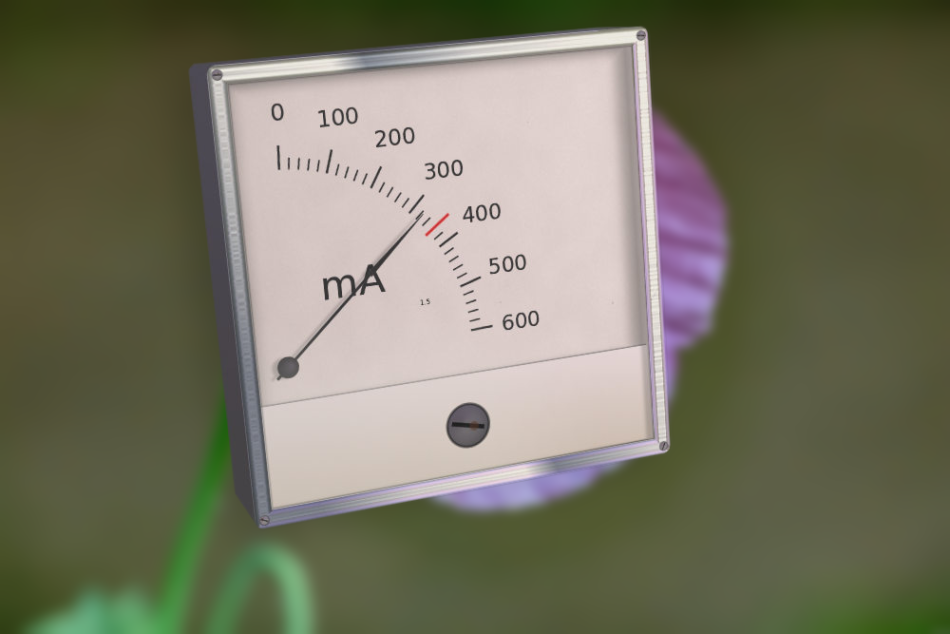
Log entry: 320 mA
